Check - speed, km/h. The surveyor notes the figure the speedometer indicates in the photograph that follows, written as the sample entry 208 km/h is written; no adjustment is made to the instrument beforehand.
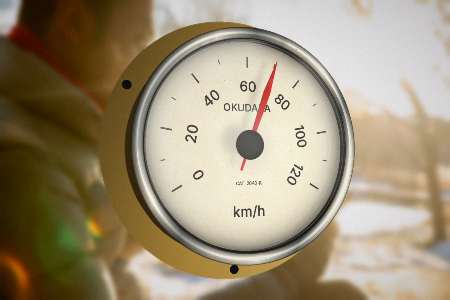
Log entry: 70 km/h
